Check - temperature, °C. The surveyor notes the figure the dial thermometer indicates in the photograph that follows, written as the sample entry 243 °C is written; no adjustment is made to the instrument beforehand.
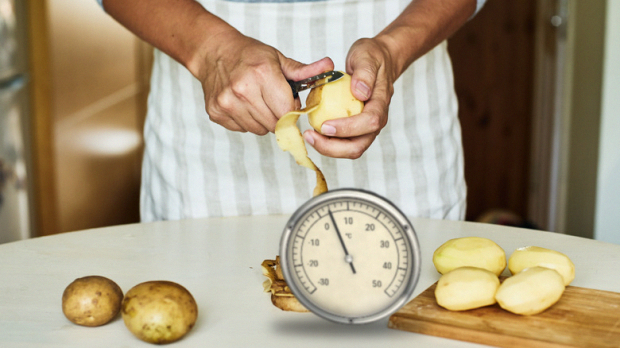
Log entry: 4 °C
